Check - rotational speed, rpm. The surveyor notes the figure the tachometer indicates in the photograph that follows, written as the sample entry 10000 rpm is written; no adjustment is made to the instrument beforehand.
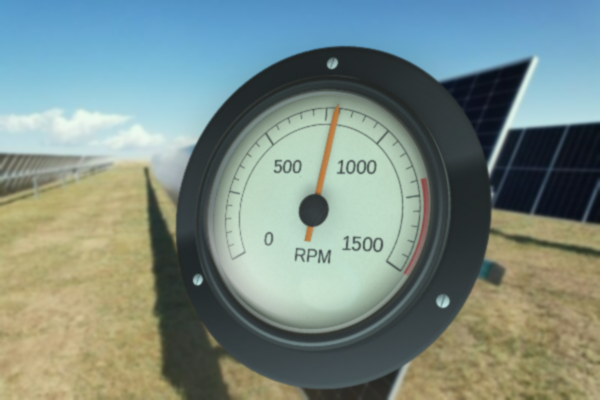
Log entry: 800 rpm
